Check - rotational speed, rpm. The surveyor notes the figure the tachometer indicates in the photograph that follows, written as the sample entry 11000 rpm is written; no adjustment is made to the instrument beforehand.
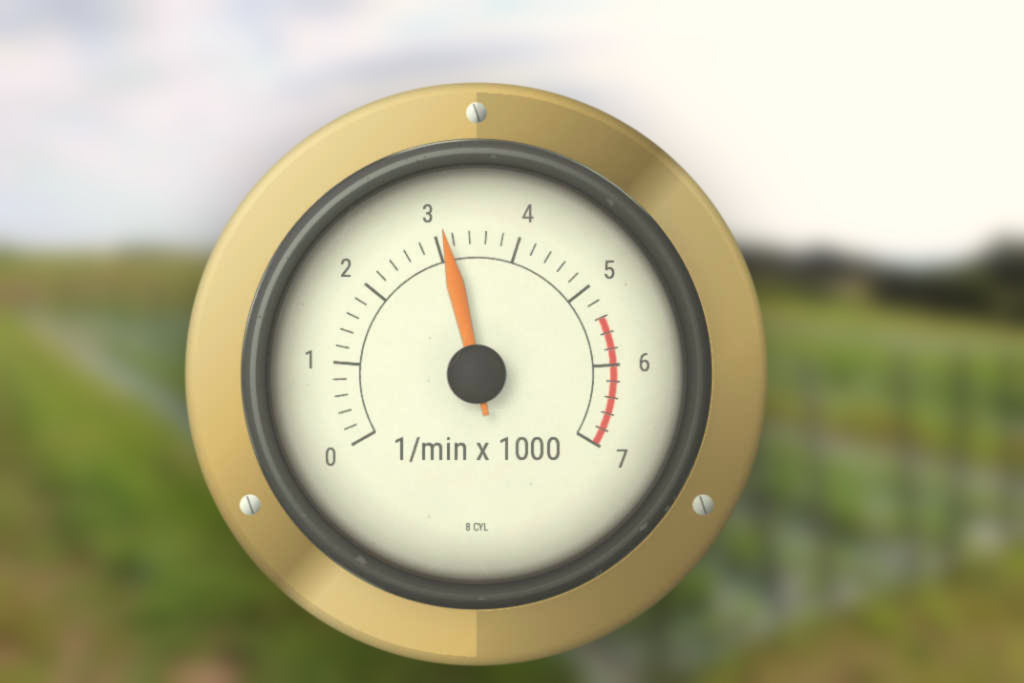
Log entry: 3100 rpm
